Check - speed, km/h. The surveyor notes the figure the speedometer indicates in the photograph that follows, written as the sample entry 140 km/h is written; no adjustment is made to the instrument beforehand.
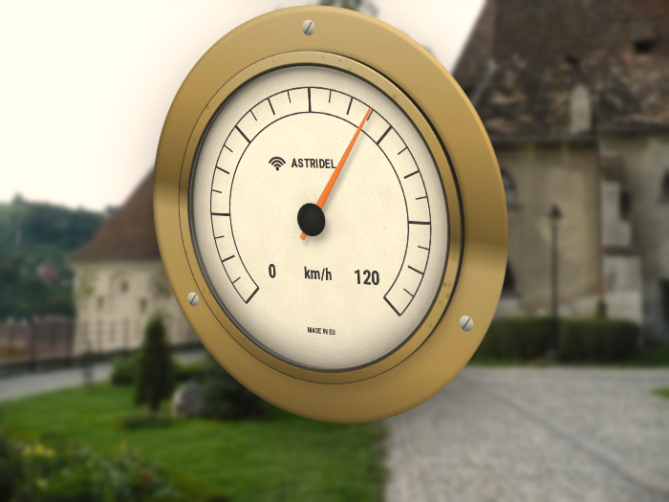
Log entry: 75 km/h
